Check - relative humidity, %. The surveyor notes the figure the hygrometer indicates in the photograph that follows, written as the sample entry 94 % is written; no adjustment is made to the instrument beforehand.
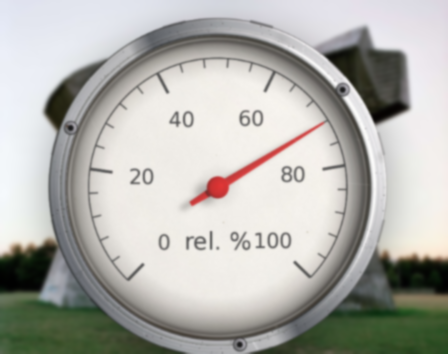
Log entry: 72 %
